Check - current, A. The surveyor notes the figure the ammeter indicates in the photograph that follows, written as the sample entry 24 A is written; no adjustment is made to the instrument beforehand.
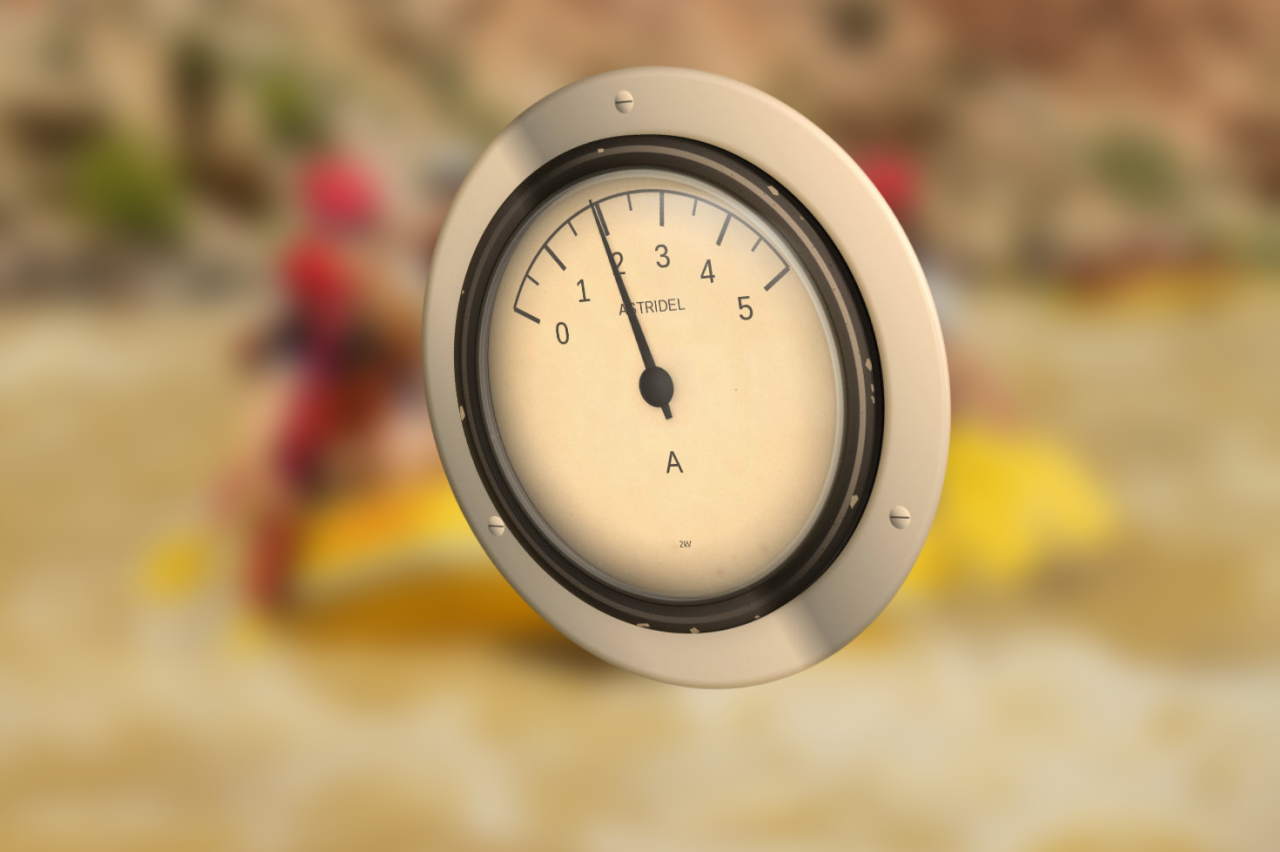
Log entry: 2 A
